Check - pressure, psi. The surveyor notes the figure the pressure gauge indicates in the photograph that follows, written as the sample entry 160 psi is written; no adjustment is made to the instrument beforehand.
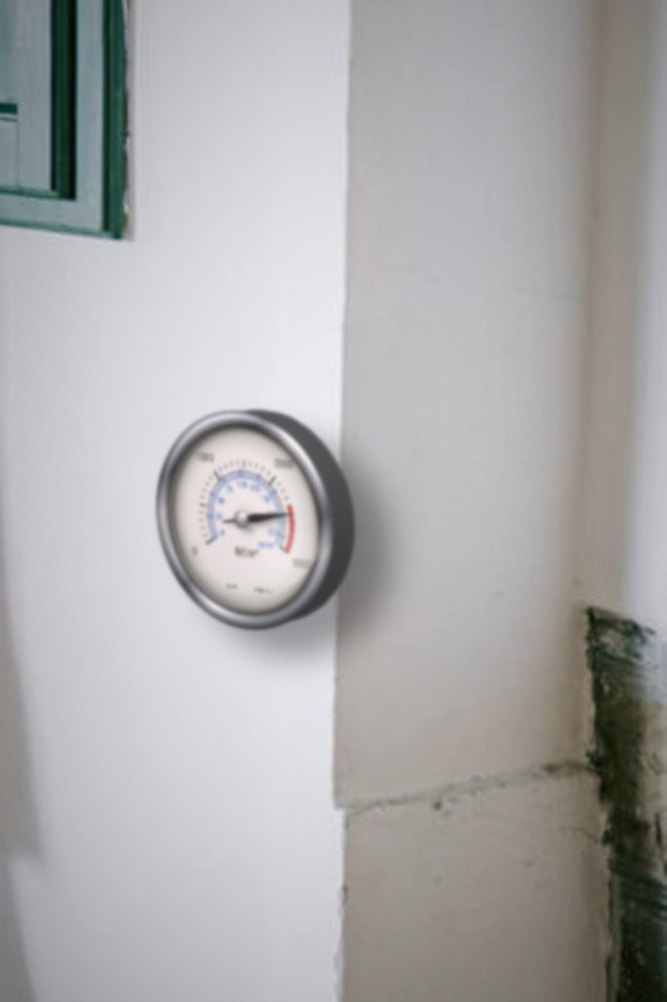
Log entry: 2500 psi
